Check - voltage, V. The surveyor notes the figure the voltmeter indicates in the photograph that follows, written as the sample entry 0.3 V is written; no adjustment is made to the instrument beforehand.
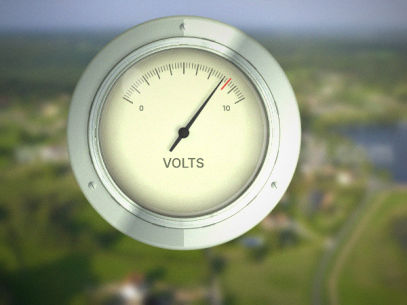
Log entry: 8 V
